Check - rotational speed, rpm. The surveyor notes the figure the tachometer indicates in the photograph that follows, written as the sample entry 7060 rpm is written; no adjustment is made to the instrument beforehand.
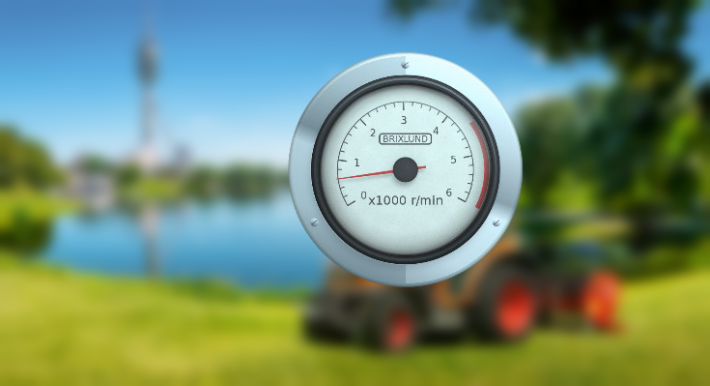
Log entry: 600 rpm
